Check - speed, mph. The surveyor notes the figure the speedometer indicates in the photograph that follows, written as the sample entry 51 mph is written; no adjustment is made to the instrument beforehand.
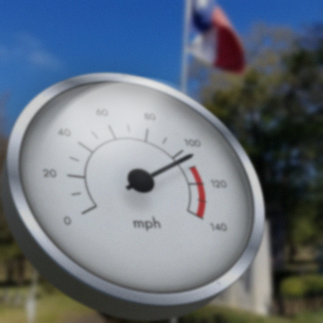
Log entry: 105 mph
